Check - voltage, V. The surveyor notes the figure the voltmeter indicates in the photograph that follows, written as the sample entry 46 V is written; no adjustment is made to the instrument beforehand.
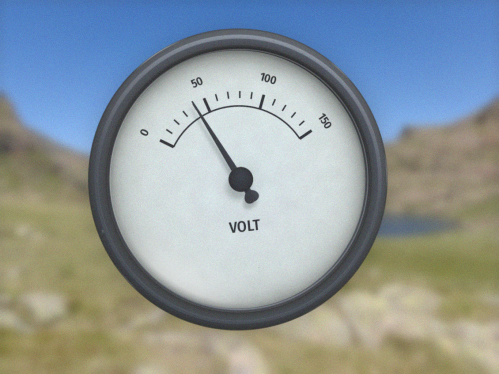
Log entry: 40 V
